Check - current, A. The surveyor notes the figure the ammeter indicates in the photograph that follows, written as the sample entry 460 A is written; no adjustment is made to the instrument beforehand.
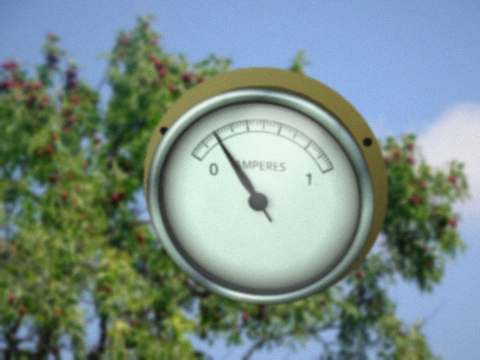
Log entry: 0.2 A
